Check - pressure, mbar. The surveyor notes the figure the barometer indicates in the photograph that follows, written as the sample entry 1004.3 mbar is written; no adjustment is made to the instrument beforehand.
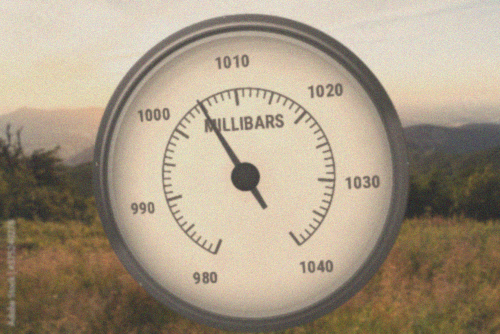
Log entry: 1005 mbar
